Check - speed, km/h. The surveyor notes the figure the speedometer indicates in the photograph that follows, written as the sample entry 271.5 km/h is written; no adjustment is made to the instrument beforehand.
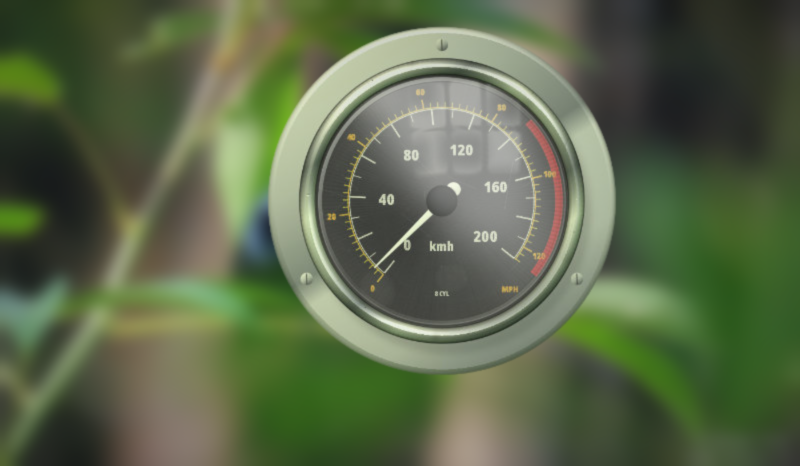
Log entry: 5 km/h
